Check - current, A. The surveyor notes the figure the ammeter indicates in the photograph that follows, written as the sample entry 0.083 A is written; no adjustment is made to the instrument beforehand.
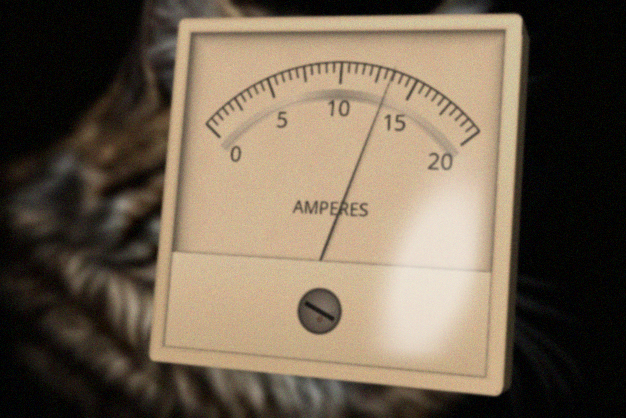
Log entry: 13.5 A
